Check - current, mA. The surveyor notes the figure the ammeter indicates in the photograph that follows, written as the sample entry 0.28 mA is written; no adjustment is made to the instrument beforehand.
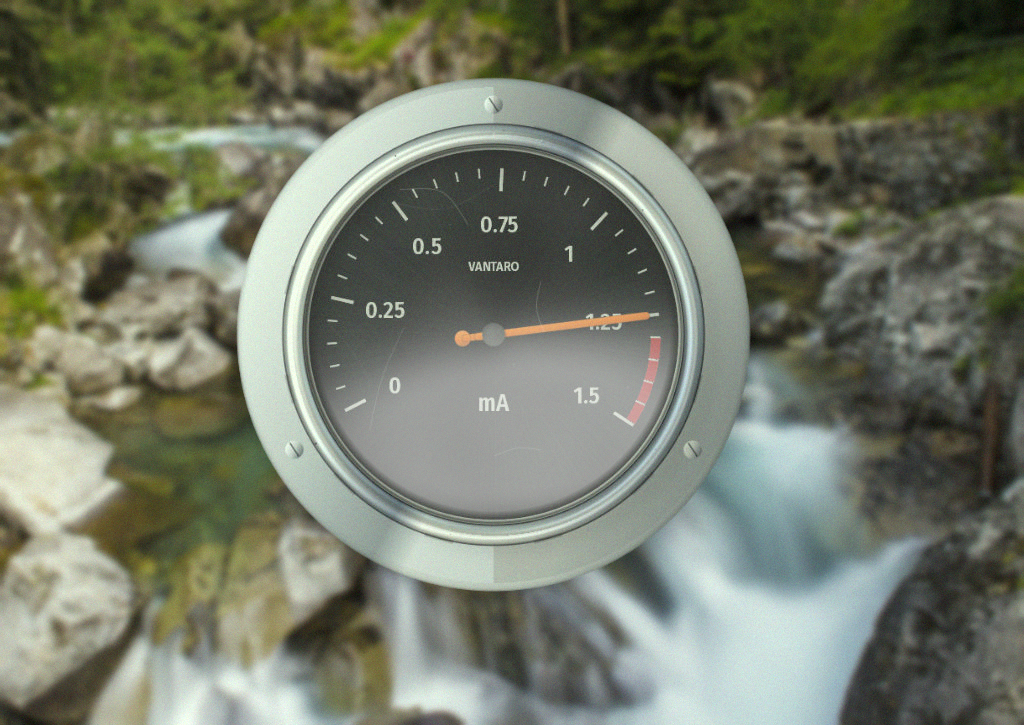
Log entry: 1.25 mA
